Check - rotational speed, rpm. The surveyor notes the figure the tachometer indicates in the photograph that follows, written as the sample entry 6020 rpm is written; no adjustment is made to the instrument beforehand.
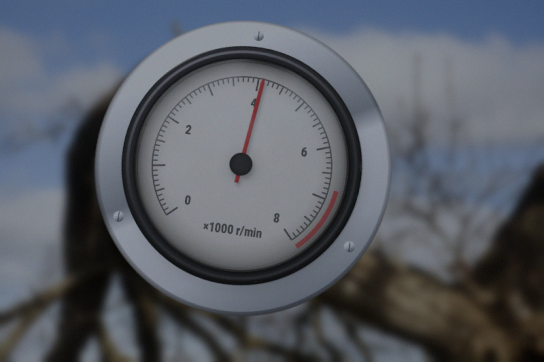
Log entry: 4100 rpm
